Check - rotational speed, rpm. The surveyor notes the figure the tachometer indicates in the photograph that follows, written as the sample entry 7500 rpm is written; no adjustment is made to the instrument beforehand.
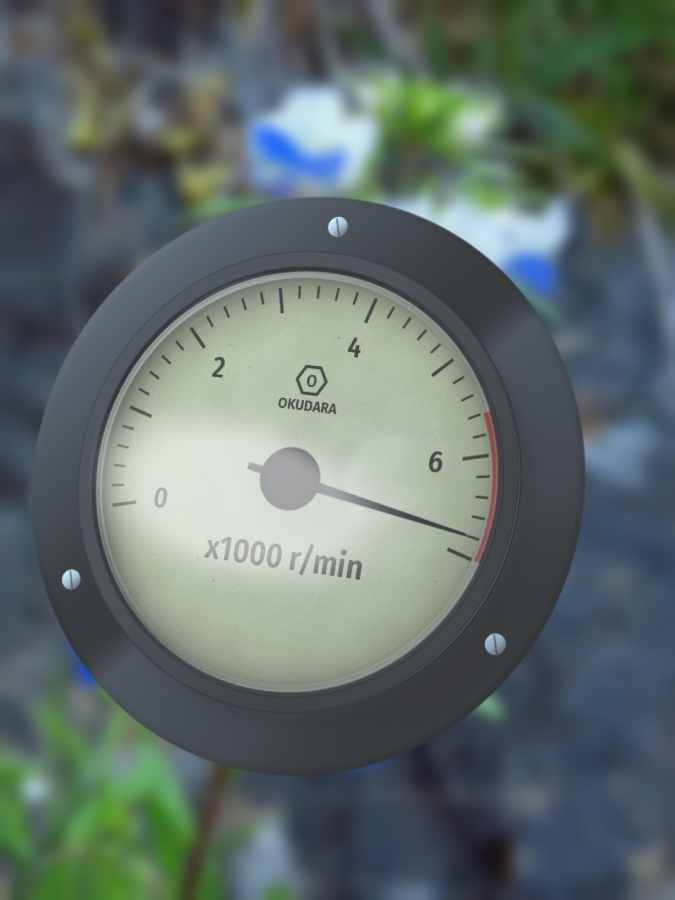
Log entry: 6800 rpm
